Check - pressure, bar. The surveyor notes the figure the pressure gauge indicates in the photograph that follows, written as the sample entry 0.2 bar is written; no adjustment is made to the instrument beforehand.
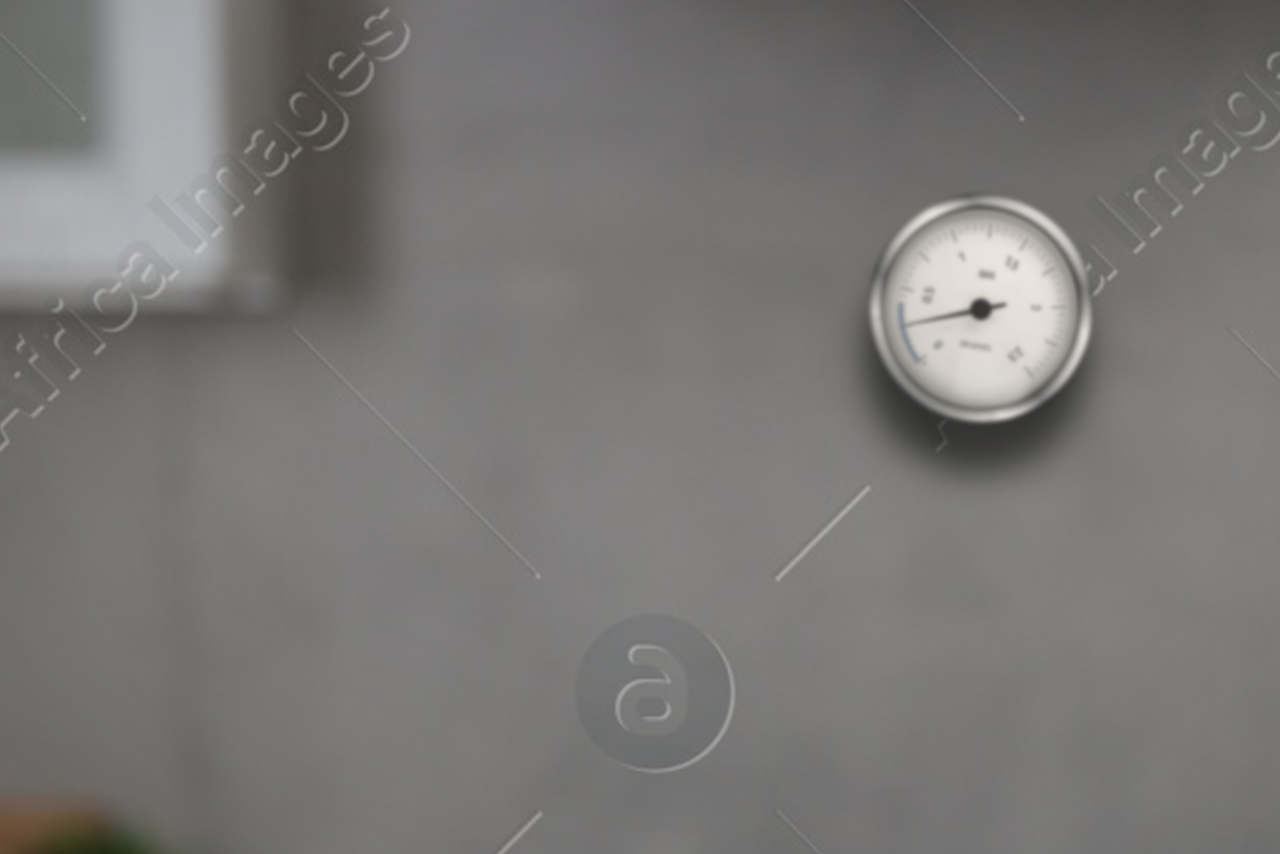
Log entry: 0.25 bar
